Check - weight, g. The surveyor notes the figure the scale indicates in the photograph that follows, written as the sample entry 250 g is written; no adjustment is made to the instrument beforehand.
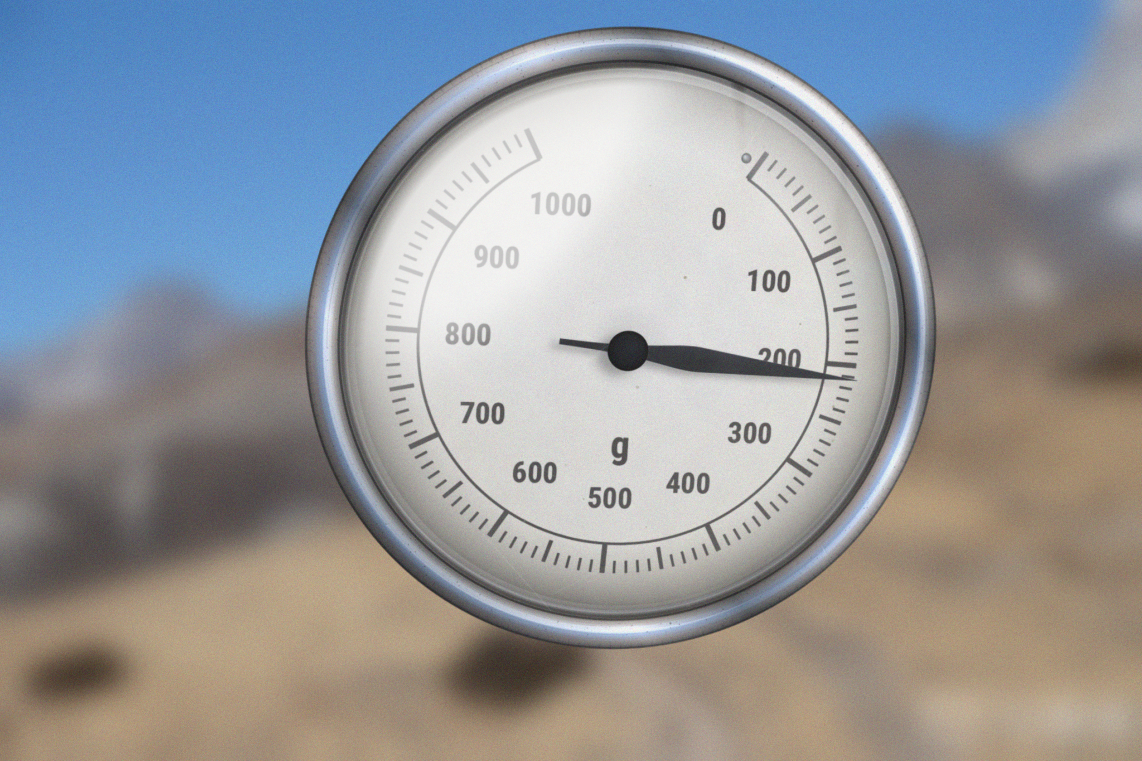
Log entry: 210 g
